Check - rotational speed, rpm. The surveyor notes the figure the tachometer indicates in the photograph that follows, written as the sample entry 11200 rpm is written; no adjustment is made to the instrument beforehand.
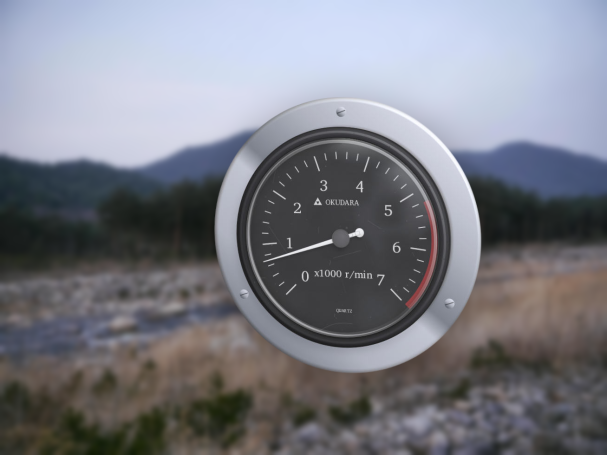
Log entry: 700 rpm
